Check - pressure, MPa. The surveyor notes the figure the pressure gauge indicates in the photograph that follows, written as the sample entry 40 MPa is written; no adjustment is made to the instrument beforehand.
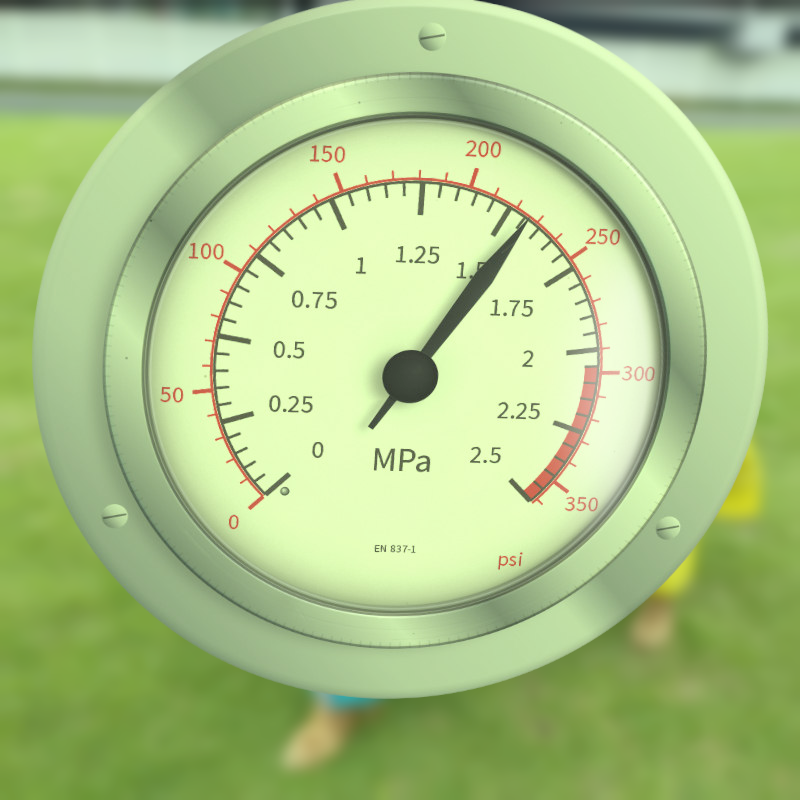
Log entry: 1.55 MPa
